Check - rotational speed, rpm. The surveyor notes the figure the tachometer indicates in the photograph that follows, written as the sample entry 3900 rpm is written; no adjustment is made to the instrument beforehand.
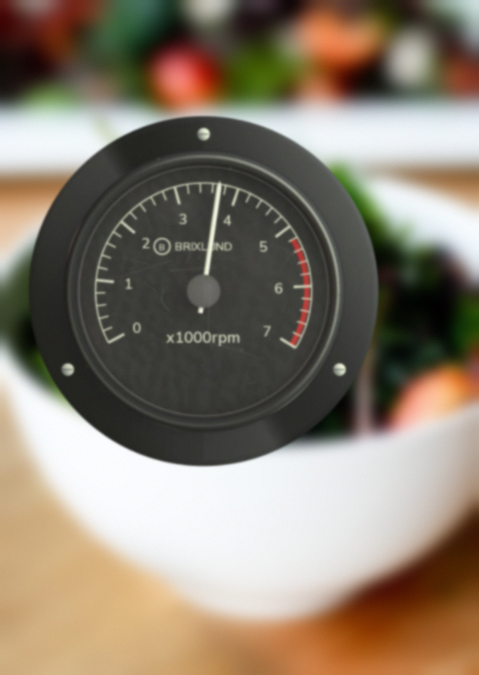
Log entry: 3700 rpm
